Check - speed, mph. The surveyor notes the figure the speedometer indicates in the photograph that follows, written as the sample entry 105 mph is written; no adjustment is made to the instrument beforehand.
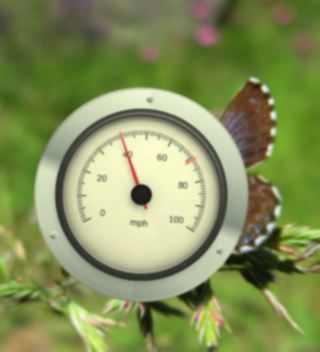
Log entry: 40 mph
